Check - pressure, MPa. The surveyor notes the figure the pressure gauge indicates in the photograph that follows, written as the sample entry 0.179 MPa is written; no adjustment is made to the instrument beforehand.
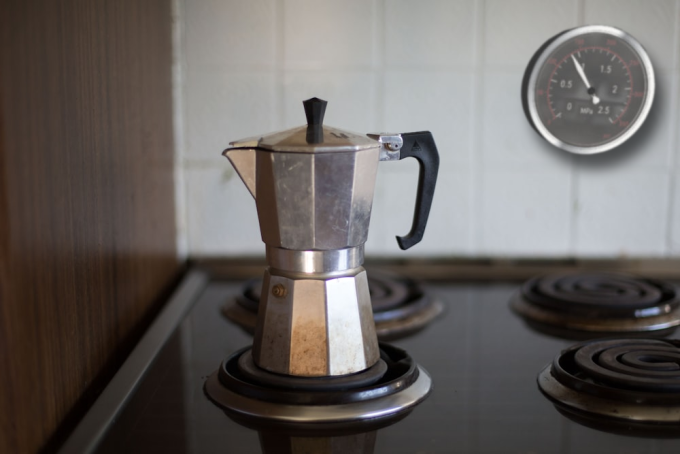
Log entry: 0.9 MPa
